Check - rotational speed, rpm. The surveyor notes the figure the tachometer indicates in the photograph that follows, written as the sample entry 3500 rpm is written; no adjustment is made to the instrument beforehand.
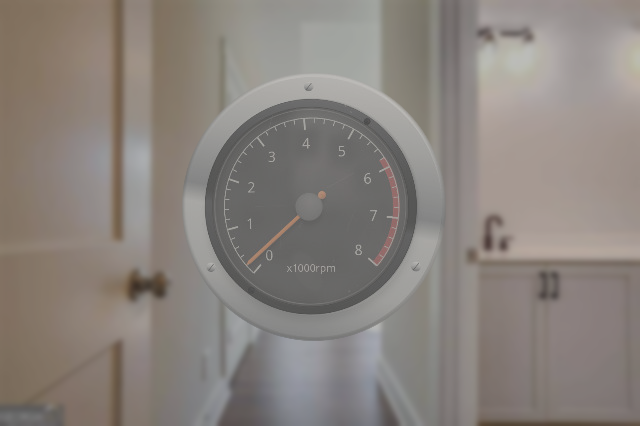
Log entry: 200 rpm
